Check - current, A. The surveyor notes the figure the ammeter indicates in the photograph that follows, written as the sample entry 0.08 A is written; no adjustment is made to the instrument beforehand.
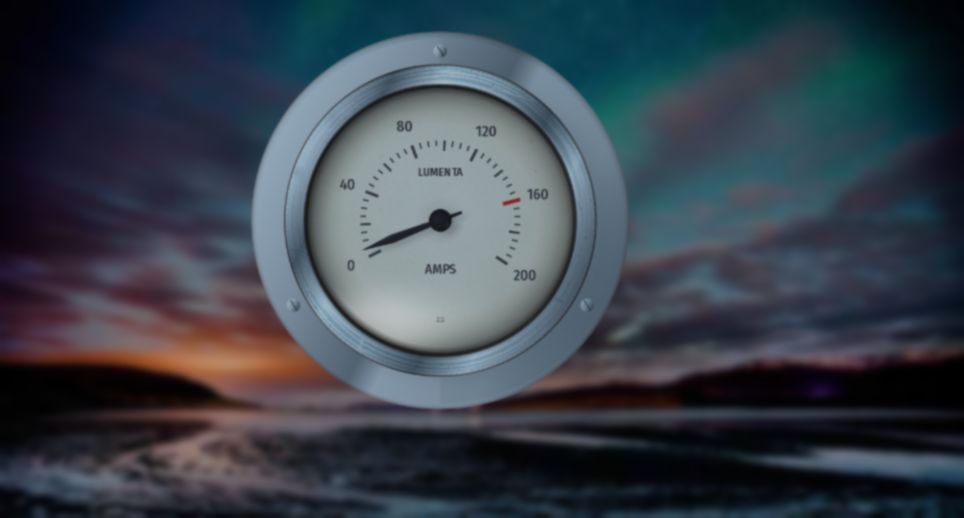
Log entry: 5 A
